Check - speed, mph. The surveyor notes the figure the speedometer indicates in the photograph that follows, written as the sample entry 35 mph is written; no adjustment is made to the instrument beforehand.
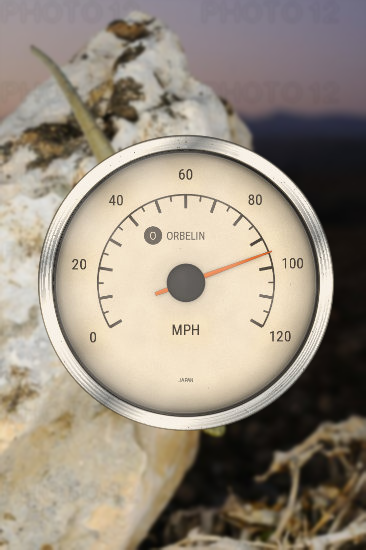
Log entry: 95 mph
